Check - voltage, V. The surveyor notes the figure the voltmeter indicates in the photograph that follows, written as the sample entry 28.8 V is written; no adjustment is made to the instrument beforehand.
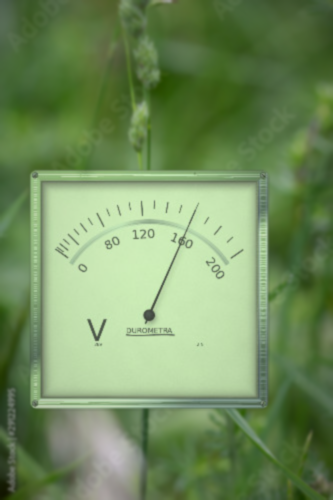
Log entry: 160 V
